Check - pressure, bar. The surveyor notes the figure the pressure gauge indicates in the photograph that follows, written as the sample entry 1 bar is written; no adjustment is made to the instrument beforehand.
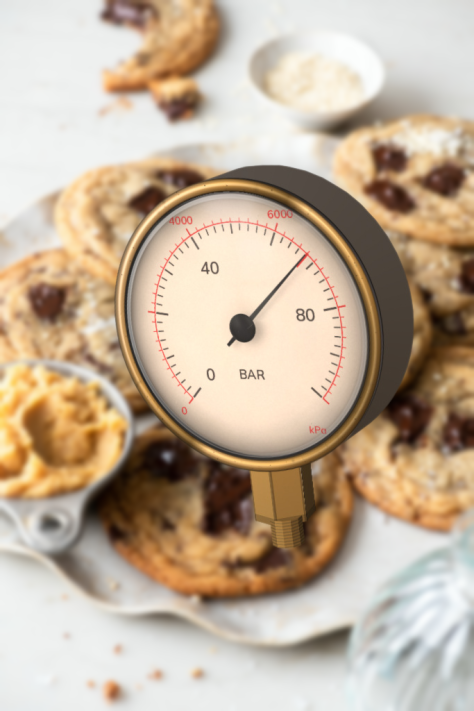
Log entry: 68 bar
